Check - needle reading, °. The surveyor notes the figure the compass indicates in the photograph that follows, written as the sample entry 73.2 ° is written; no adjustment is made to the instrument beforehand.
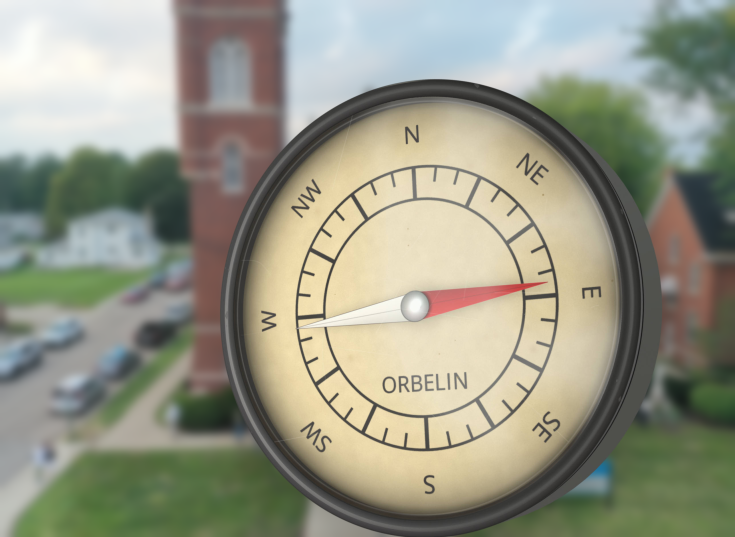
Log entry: 85 °
